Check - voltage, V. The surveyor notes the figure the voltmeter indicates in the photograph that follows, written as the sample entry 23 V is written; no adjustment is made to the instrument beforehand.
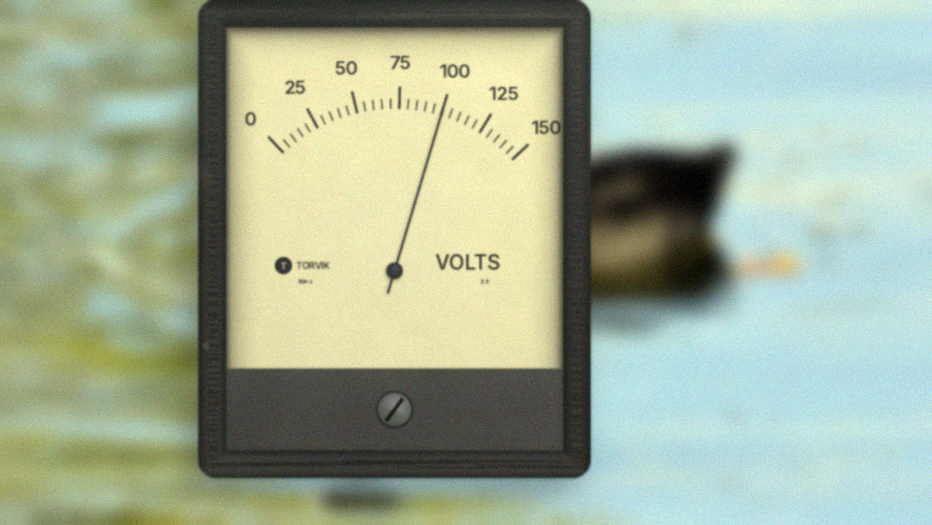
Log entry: 100 V
